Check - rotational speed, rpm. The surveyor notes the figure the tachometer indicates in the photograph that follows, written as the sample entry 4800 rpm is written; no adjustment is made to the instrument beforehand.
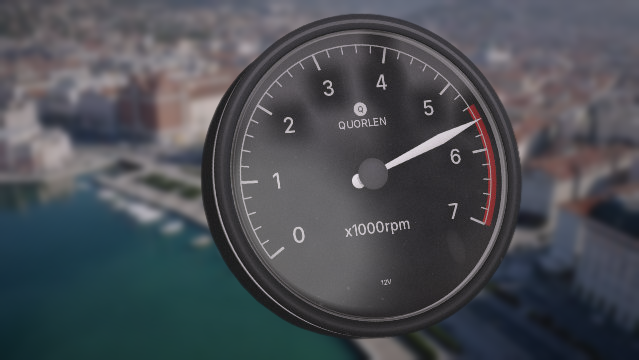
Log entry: 5600 rpm
